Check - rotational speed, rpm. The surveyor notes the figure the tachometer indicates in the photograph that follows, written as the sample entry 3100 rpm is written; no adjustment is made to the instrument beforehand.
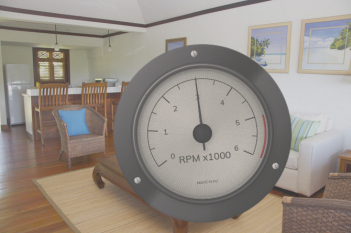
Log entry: 3000 rpm
